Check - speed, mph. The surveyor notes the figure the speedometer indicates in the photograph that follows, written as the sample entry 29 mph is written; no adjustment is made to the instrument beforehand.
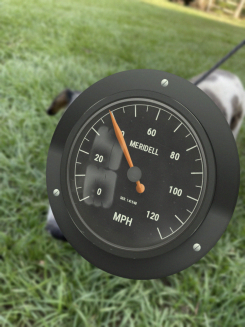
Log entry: 40 mph
